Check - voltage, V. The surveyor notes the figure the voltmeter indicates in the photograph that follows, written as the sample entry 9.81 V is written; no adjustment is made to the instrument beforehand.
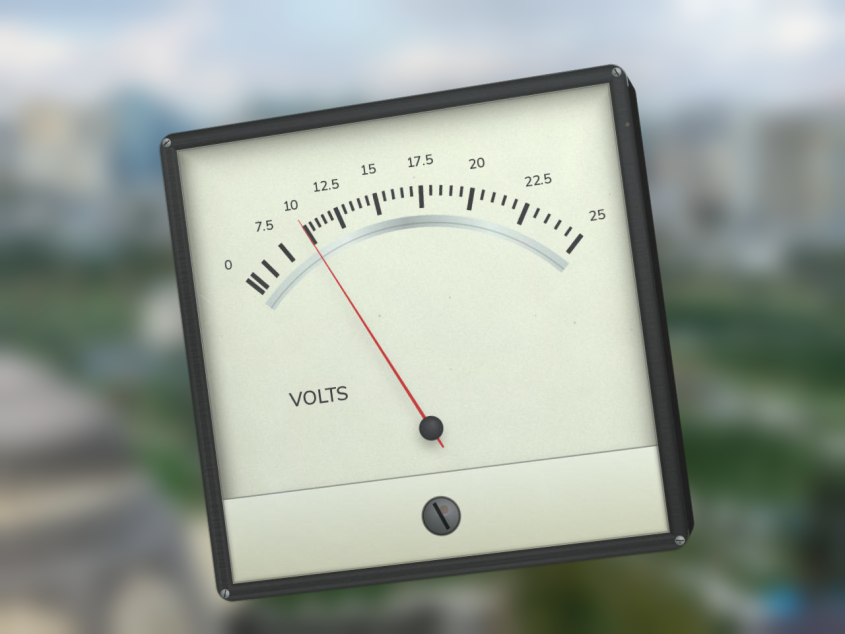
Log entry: 10 V
